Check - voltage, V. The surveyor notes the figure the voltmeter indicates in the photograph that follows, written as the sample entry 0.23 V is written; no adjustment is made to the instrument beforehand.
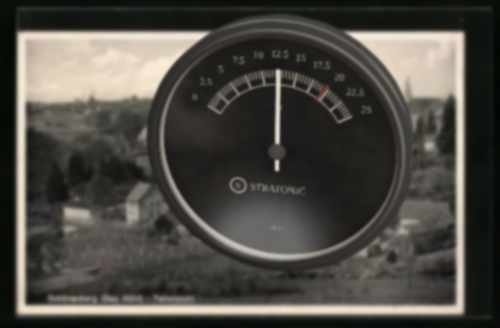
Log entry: 12.5 V
